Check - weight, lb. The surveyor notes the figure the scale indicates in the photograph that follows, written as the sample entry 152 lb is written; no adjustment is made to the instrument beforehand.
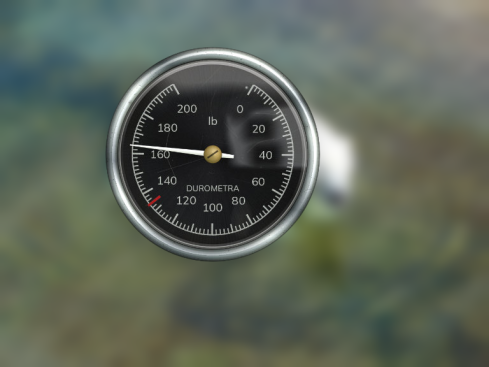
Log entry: 164 lb
